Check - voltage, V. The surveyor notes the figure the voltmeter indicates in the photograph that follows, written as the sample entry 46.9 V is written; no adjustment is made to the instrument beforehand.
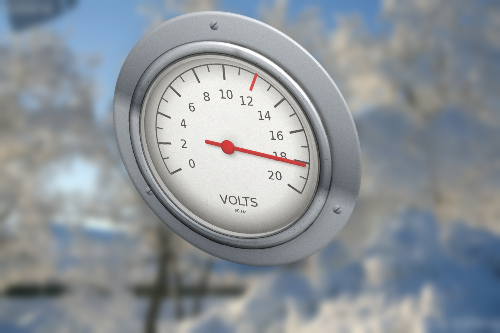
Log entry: 18 V
